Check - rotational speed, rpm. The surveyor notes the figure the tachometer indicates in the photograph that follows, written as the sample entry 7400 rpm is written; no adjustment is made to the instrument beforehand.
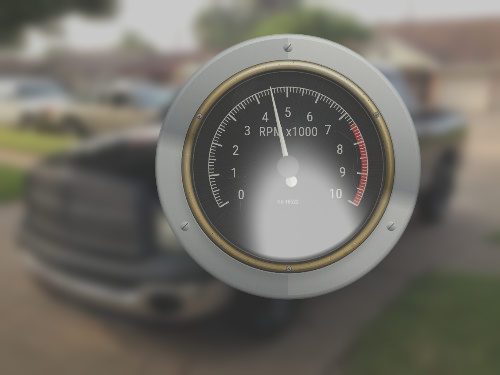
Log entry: 4500 rpm
